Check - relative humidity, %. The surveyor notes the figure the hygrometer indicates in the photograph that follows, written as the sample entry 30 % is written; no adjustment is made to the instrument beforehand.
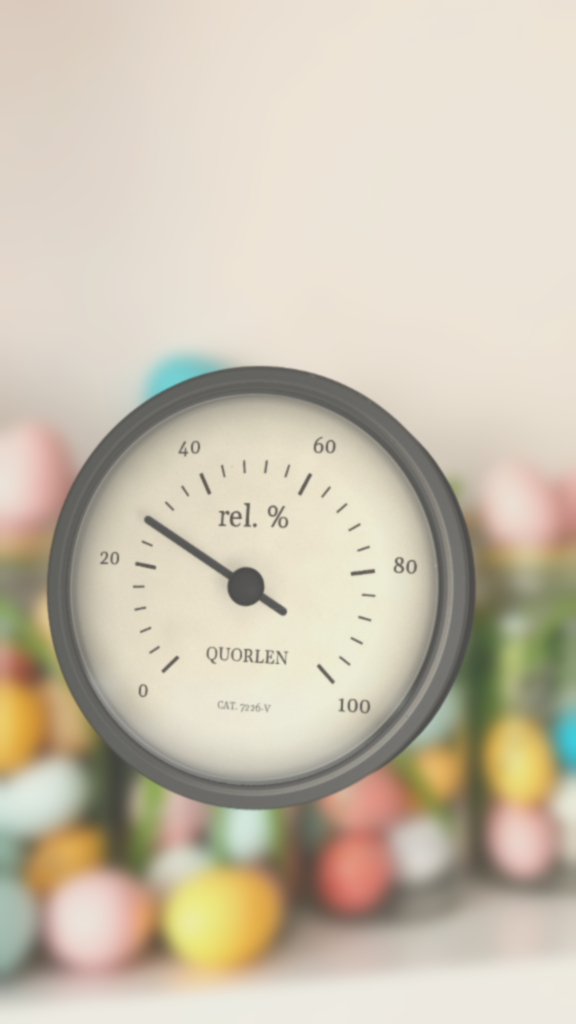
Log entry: 28 %
